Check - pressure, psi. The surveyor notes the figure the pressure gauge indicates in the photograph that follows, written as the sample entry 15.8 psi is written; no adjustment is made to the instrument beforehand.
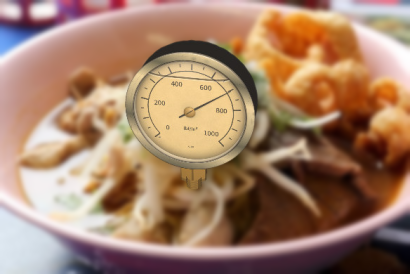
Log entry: 700 psi
